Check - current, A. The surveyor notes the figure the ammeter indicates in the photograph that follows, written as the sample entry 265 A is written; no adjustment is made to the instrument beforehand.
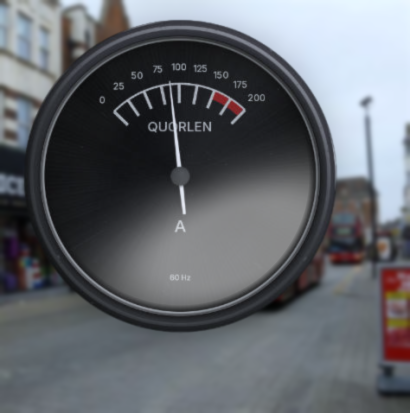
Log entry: 87.5 A
